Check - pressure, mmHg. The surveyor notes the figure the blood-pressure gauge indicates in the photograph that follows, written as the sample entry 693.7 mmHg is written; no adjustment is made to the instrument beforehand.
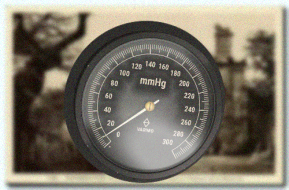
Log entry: 10 mmHg
